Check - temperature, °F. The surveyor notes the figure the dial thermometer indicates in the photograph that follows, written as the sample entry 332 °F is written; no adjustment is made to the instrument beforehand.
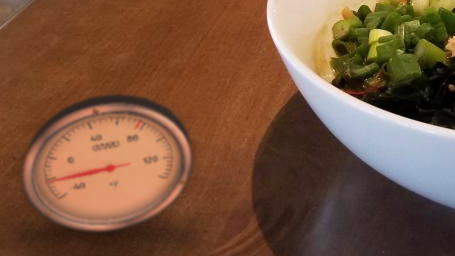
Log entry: -20 °F
